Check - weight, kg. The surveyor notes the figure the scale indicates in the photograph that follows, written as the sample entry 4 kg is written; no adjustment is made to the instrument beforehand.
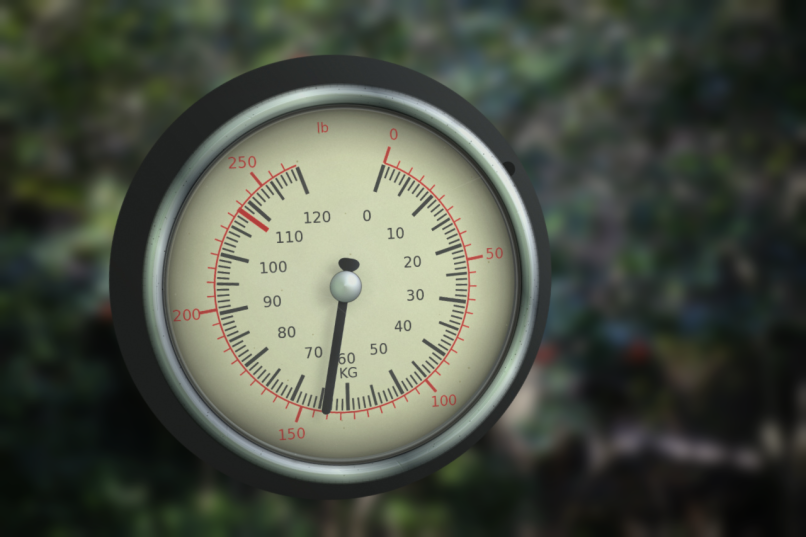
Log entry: 64 kg
